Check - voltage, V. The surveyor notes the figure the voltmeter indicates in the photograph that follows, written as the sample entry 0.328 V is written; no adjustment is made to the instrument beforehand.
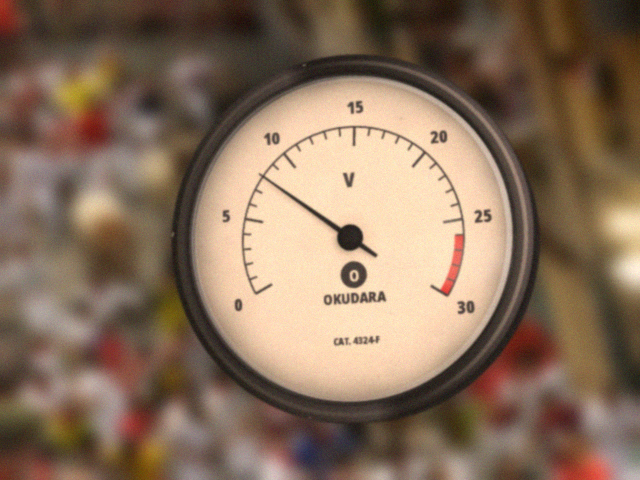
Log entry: 8 V
